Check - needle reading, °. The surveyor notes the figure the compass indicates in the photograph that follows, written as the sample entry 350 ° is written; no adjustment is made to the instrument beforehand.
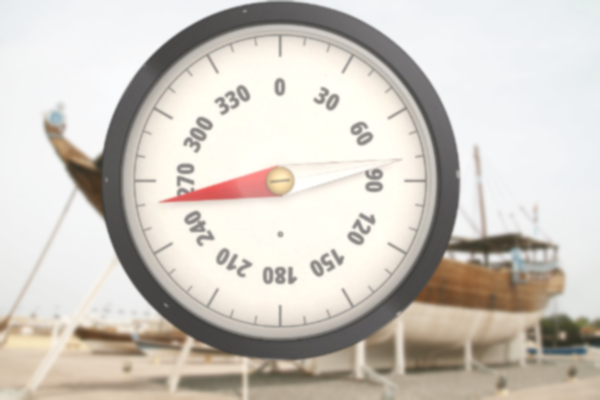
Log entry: 260 °
